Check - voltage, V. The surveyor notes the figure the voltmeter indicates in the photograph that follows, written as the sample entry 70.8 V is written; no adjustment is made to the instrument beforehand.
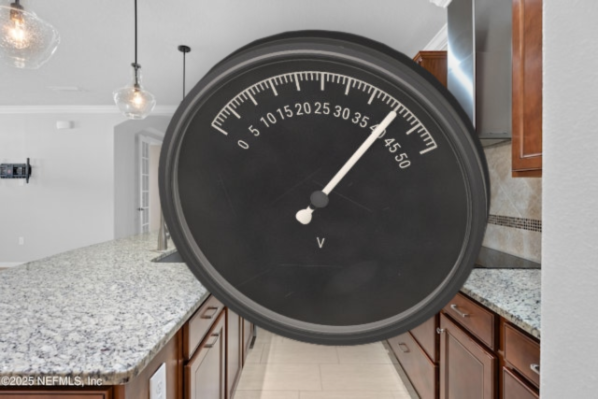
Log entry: 40 V
